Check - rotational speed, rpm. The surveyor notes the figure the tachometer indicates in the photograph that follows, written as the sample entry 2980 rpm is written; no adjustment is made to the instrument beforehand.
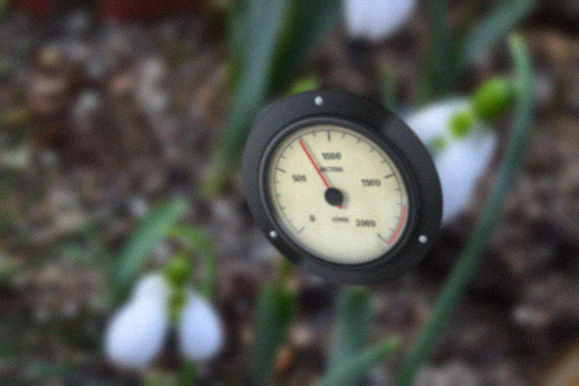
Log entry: 800 rpm
